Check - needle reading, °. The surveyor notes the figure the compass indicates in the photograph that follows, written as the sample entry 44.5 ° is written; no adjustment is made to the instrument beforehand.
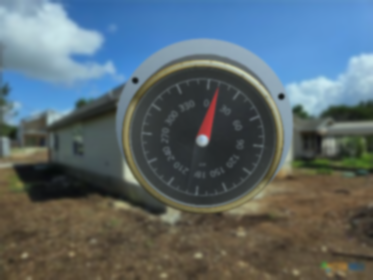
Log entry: 10 °
